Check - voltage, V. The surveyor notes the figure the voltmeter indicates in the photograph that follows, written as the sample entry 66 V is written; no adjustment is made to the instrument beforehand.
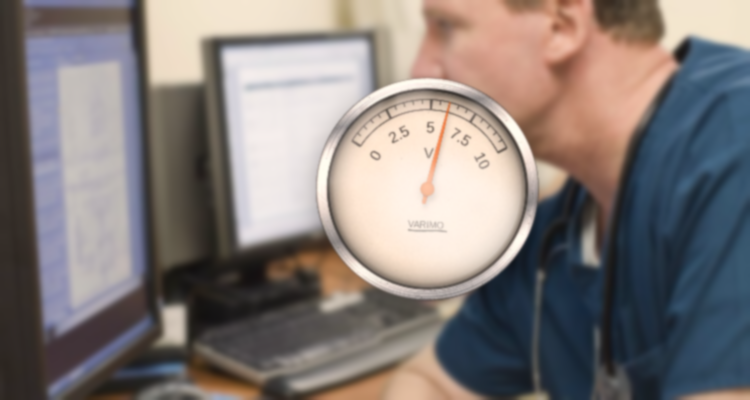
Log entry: 6 V
